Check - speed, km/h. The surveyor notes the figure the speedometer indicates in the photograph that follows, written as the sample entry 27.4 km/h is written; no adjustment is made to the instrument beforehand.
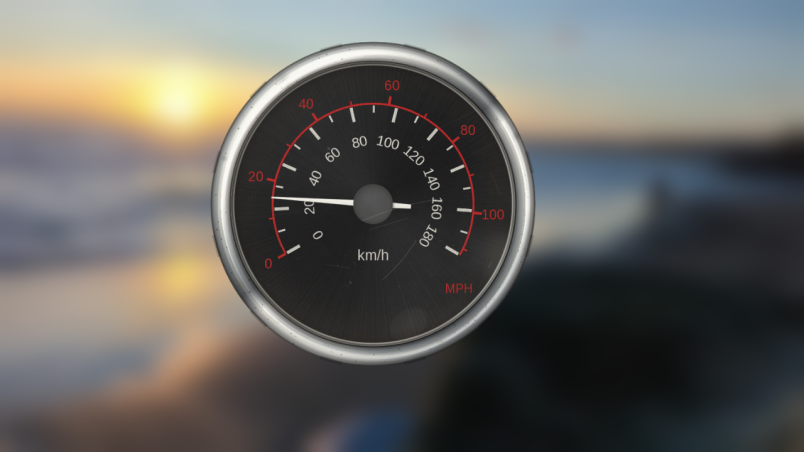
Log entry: 25 km/h
